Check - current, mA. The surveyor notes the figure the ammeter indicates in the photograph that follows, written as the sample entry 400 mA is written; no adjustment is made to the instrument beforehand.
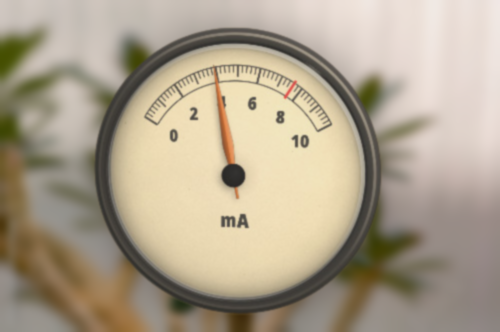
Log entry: 4 mA
